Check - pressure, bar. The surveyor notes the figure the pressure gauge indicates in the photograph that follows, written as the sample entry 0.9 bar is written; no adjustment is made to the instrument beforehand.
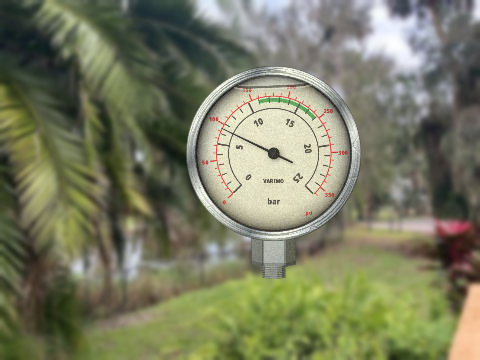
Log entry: 6.5 bar
